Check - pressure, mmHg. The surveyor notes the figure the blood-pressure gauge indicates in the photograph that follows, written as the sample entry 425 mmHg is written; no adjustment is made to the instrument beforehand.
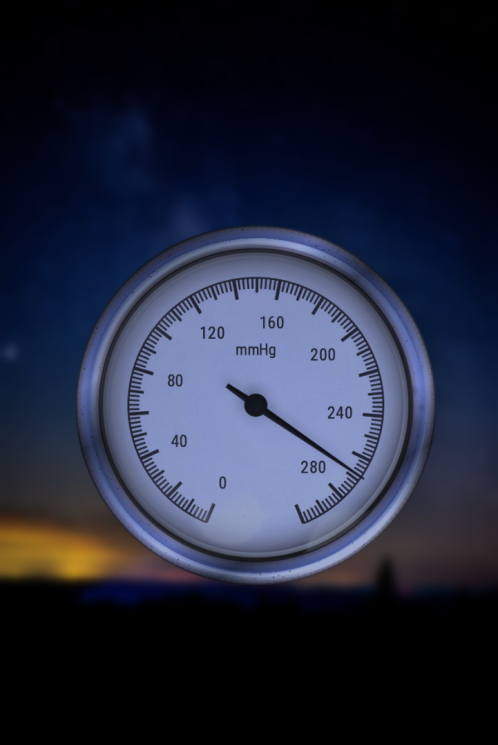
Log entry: 268 mmHg
